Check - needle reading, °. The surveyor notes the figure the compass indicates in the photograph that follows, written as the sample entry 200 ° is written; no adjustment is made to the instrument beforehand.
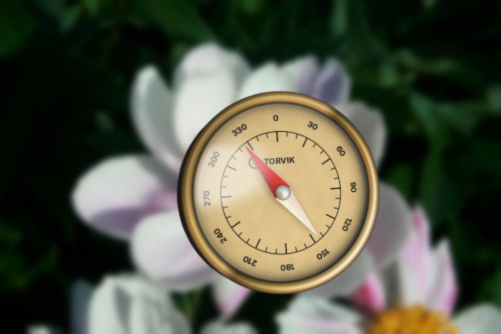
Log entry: 325 °
